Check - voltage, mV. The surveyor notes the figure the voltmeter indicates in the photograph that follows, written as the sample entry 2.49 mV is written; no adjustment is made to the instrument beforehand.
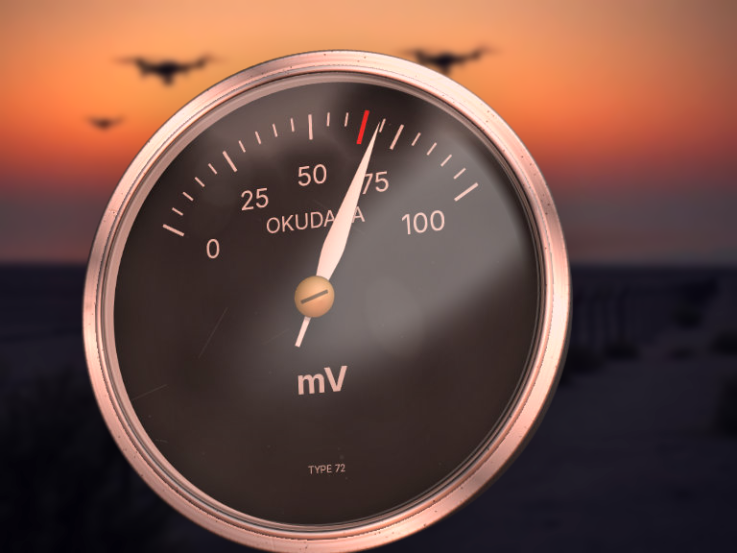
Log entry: 70 mV
